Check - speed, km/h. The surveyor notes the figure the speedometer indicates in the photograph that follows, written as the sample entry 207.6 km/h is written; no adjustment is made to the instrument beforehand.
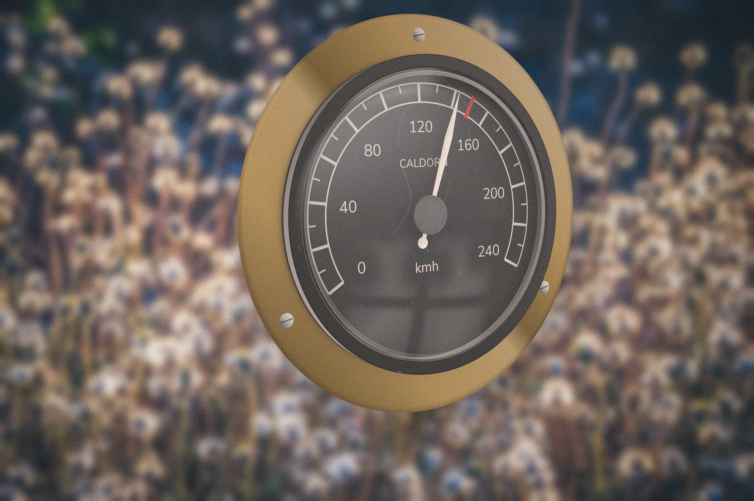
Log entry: 140 km/h
